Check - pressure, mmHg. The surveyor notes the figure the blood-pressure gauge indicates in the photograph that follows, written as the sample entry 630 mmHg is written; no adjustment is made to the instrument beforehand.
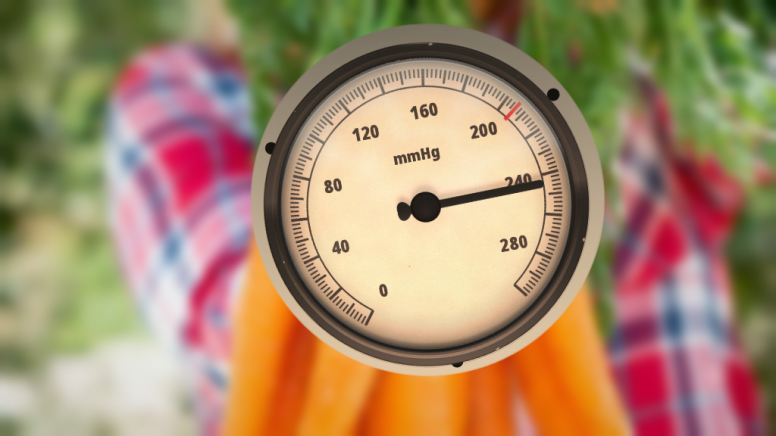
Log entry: 244 mmHg
